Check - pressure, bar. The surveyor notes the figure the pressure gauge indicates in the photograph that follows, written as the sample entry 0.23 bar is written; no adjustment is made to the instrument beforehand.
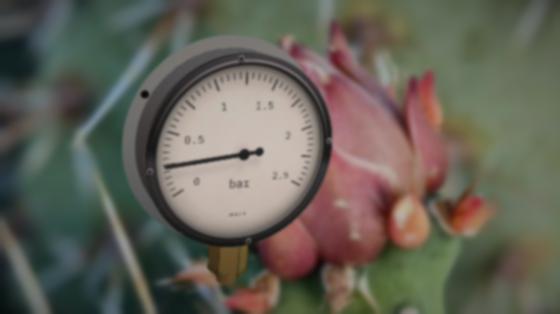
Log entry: 0.25 bar
